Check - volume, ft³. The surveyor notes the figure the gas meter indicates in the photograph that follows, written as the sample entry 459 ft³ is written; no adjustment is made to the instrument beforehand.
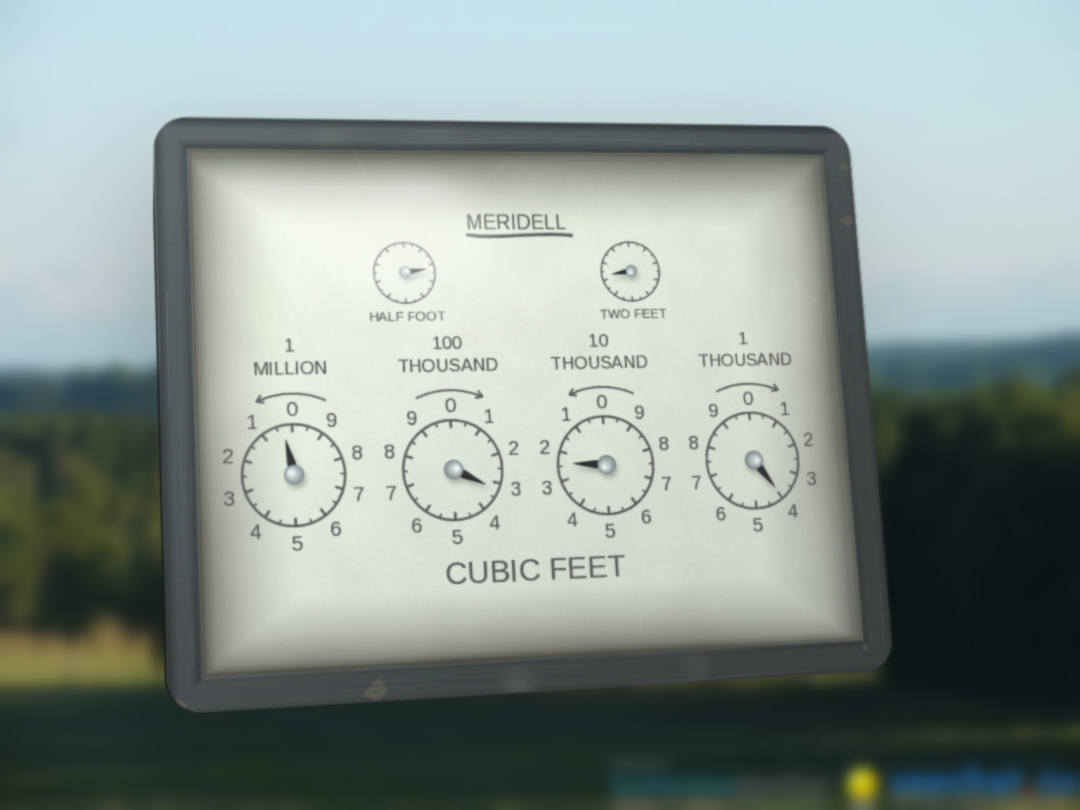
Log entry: 32400 ft³
